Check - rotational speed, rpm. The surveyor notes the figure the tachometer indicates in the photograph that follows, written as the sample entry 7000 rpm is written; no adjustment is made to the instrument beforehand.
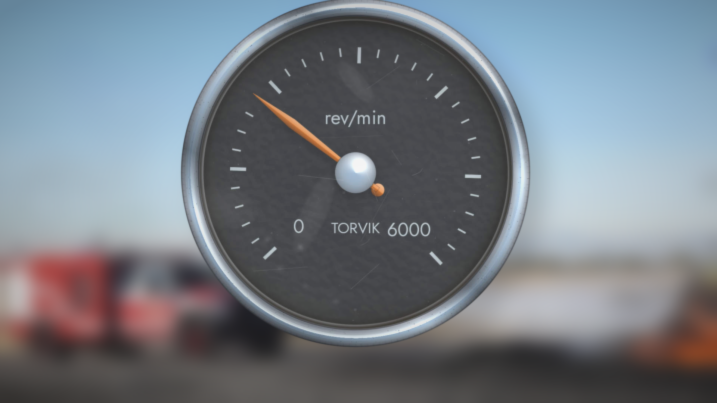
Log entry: 1800 rpm
